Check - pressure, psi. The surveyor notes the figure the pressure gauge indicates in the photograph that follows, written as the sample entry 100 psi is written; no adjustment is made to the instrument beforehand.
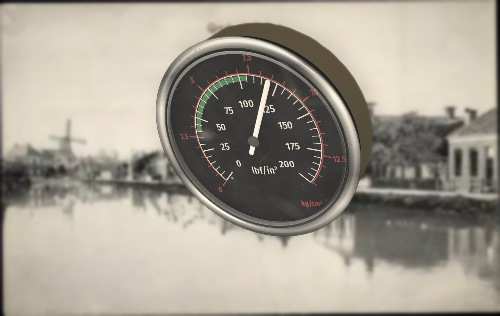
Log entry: 120 psi
